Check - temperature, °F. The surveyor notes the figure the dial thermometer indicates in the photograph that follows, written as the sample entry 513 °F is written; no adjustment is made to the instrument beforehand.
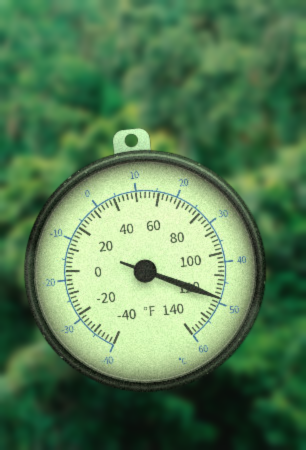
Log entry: 120 °F
